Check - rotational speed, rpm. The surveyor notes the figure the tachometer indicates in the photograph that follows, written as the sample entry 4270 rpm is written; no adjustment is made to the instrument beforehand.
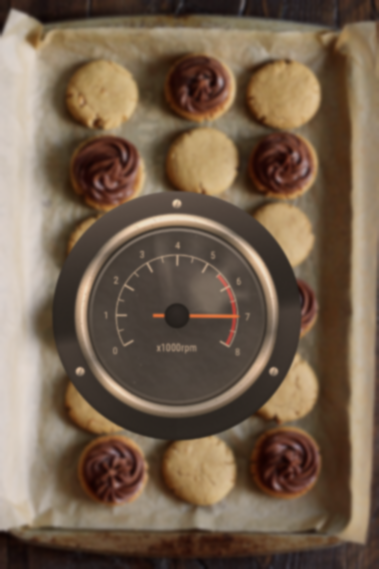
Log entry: 7000 rpm
